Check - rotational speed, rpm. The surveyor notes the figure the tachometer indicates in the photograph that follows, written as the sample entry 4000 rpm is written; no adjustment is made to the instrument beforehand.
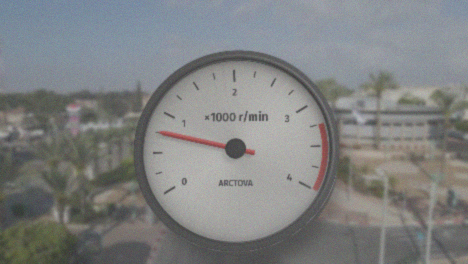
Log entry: 750 rpm
